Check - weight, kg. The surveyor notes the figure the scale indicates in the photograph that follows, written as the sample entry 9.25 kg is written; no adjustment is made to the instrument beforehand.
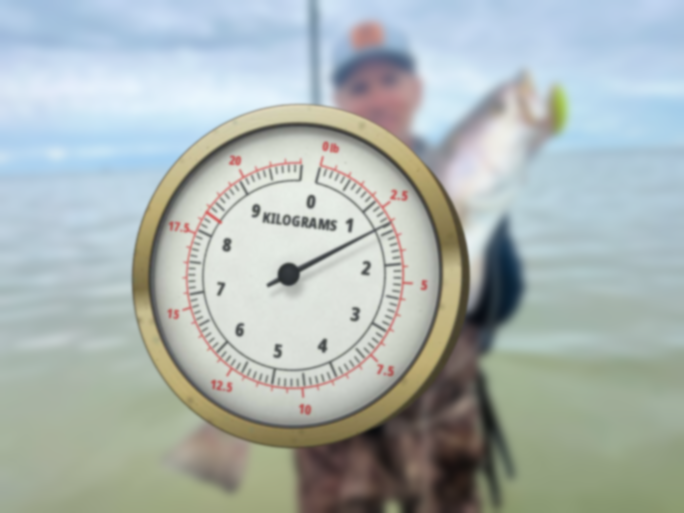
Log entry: 1.4 kg
